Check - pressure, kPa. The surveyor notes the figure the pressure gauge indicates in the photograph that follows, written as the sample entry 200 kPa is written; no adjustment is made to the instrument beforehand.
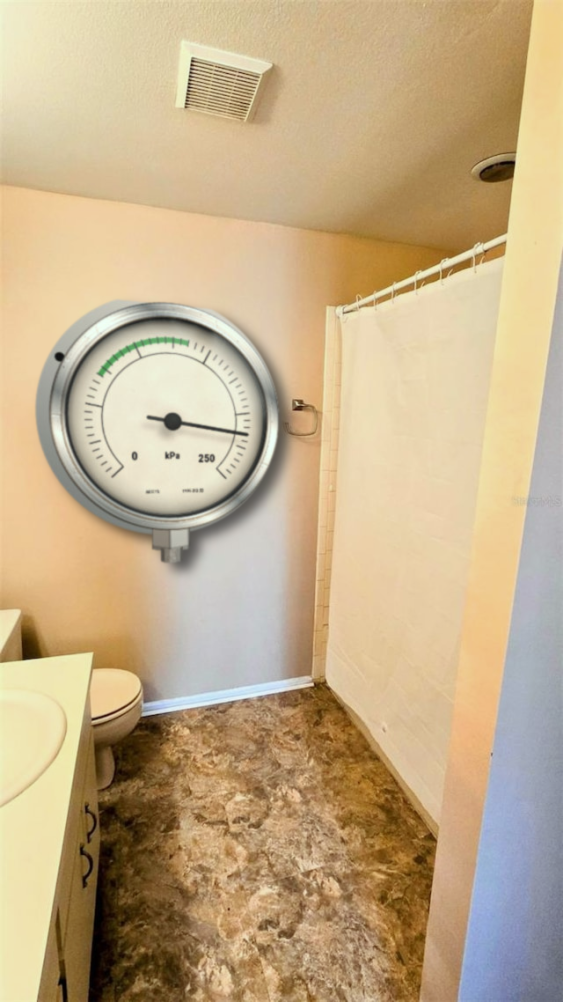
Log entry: 215 kPa
